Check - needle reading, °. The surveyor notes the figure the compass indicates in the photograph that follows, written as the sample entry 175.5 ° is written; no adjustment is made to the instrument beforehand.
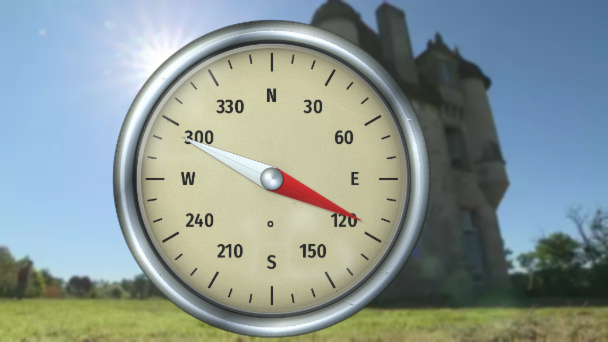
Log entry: 115 °
